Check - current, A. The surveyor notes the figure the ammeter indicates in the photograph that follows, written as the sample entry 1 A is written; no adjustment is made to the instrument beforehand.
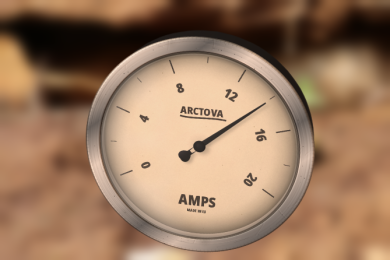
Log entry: 14 A
